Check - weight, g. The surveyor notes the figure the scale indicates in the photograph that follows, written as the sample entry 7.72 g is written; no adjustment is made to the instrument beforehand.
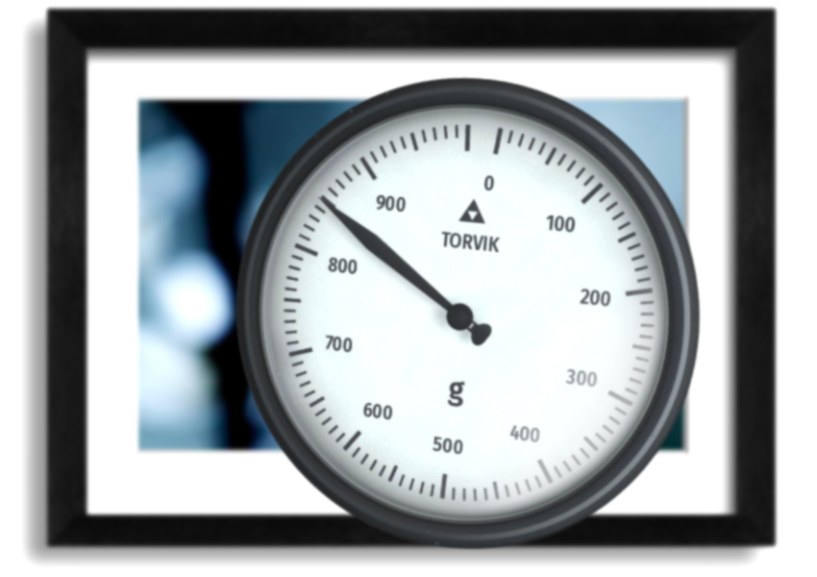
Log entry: 850 g
